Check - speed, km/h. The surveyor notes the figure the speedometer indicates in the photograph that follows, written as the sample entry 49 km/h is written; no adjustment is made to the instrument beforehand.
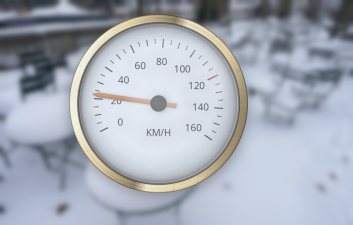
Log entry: 22.5 km/h
